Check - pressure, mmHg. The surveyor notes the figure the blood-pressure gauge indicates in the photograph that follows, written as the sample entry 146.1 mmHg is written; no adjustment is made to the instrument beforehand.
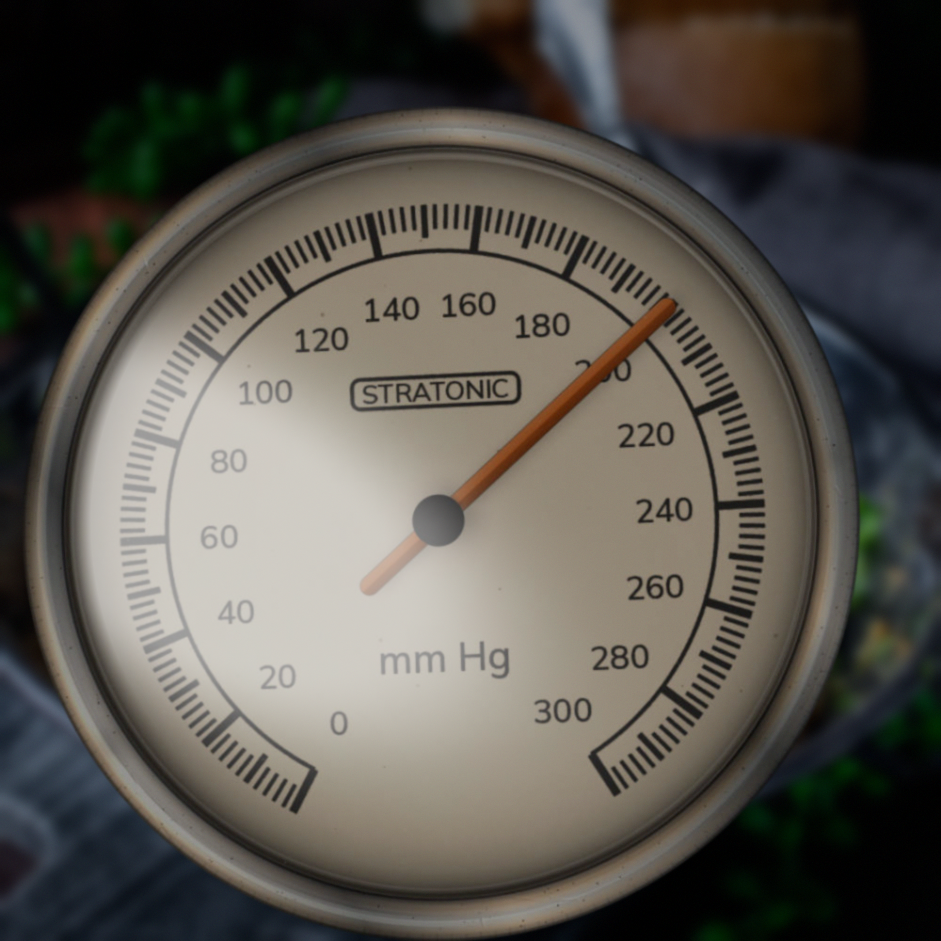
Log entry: 200 mmHg
